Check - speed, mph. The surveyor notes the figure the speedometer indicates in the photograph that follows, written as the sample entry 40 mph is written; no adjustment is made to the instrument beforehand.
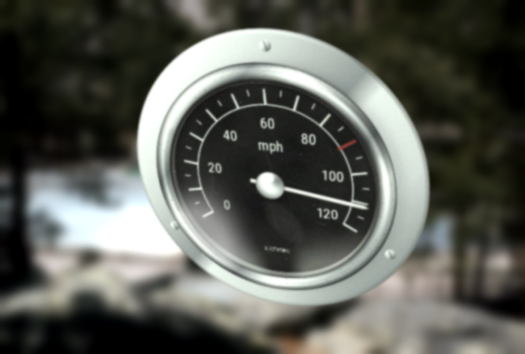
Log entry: 110 mph
